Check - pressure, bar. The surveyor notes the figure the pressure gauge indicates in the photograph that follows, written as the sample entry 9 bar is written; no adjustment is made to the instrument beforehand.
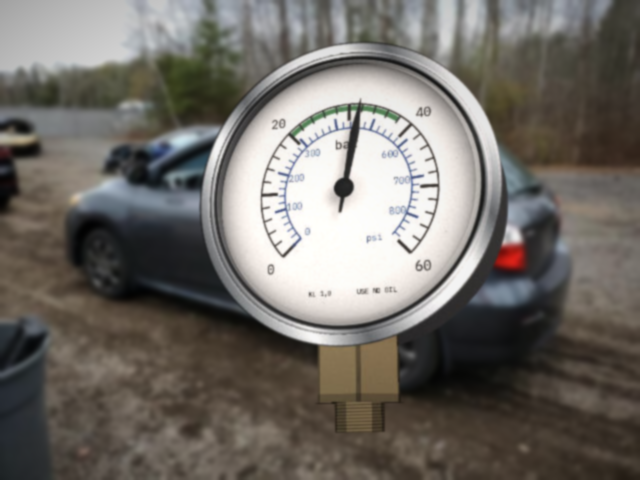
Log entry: 32 bar
